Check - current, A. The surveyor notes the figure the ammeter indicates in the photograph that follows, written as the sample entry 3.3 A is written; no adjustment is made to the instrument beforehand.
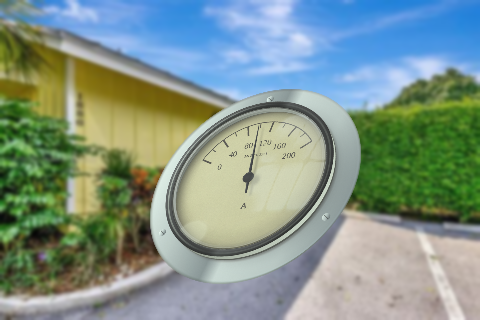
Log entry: 100 A
